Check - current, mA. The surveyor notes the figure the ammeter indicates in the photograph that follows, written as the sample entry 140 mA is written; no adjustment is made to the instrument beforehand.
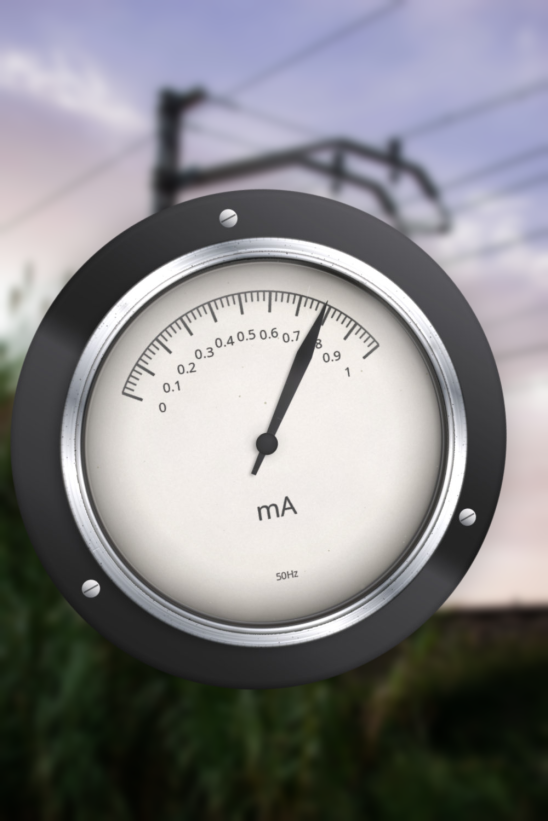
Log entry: 0.78 mA
